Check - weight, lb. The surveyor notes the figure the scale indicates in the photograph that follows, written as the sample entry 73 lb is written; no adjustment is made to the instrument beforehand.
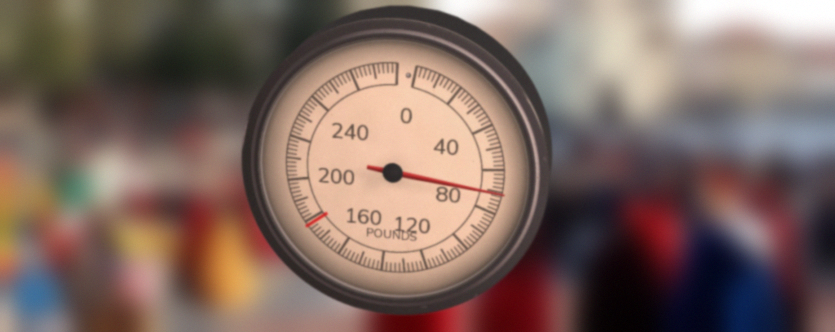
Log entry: 70 lb
